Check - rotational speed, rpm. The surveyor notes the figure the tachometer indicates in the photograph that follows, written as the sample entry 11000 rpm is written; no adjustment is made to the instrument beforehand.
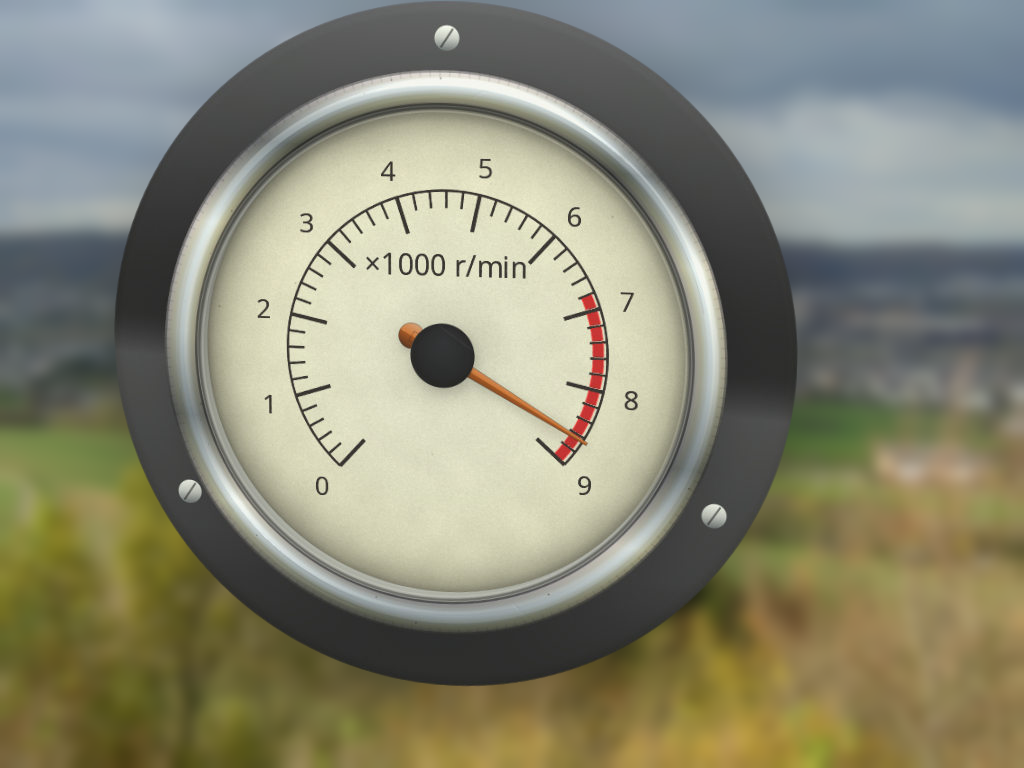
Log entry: 8600 rpm
